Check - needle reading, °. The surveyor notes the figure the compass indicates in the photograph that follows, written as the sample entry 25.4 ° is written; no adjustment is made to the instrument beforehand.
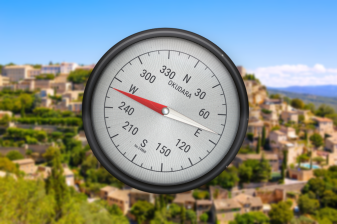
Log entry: 260 °
